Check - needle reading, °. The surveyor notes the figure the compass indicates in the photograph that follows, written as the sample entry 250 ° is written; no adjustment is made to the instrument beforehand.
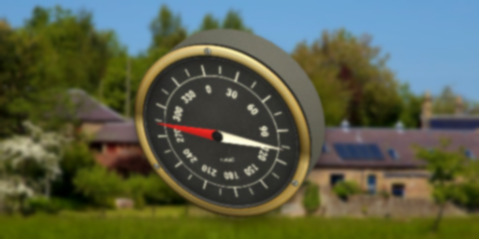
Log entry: 285 °
